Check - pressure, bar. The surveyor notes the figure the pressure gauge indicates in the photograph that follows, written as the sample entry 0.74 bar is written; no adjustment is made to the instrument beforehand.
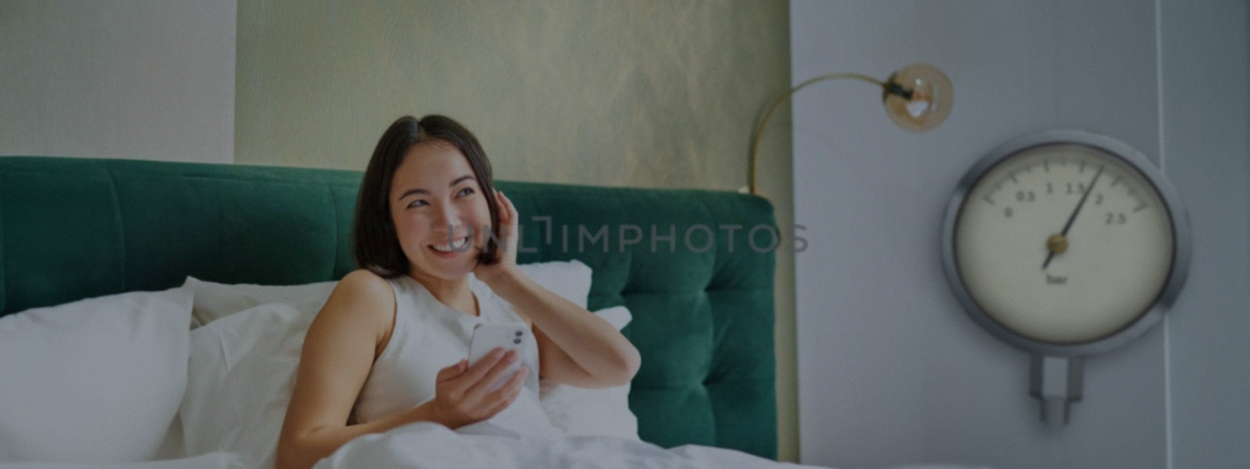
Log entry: 1.75 bar
